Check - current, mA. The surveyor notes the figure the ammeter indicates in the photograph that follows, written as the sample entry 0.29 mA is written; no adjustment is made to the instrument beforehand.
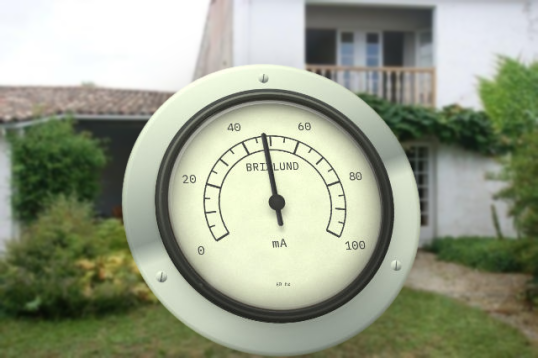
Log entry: 47.5 mA
